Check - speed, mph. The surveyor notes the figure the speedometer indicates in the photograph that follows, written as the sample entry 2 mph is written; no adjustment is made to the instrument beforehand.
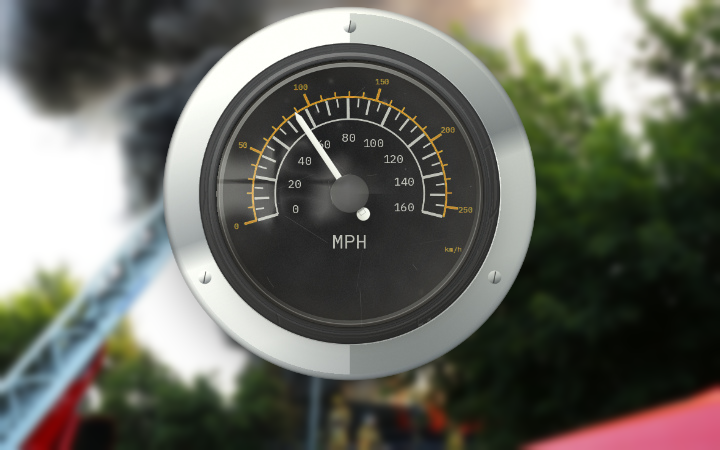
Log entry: 55 mph
